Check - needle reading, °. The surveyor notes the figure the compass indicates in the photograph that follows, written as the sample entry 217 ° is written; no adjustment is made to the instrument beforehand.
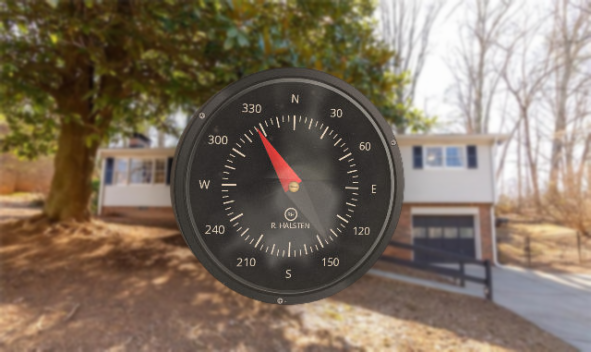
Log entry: 325 °
